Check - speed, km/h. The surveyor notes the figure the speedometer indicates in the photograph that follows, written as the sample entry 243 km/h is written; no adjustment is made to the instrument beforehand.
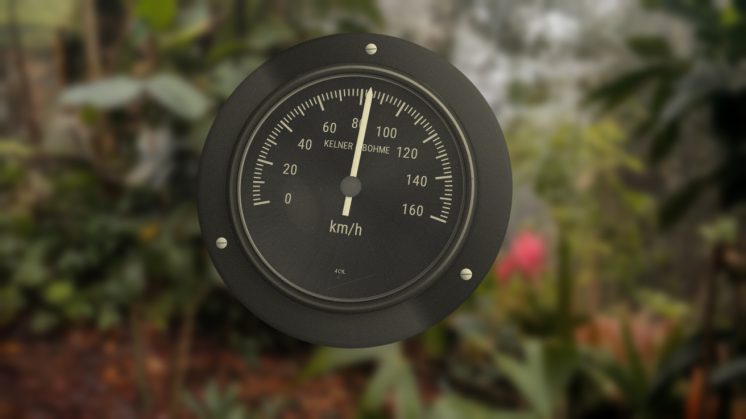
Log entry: 84 km/h
